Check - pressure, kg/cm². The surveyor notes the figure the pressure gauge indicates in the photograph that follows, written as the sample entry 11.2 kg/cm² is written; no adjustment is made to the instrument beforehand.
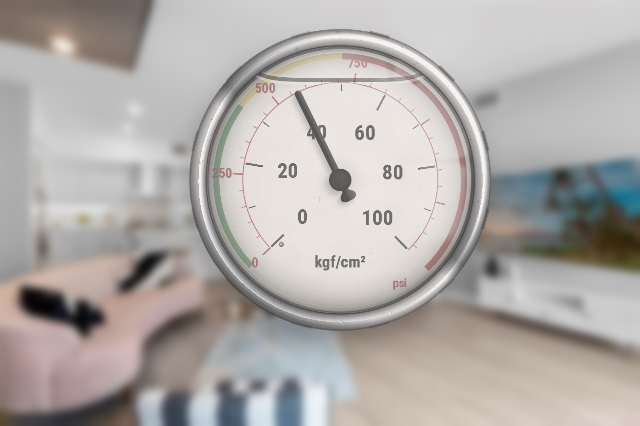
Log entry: 40 kg/cm²
